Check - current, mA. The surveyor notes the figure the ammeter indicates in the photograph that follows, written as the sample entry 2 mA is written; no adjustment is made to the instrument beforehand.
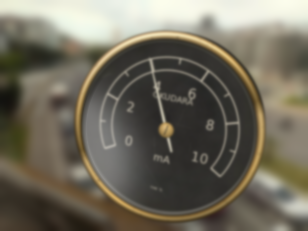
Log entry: 4 mA
